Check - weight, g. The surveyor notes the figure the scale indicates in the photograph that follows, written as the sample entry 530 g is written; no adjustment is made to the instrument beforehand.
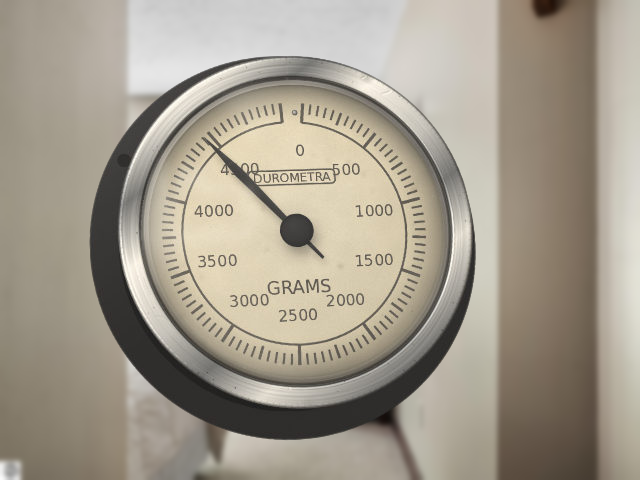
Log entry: 4450 g
